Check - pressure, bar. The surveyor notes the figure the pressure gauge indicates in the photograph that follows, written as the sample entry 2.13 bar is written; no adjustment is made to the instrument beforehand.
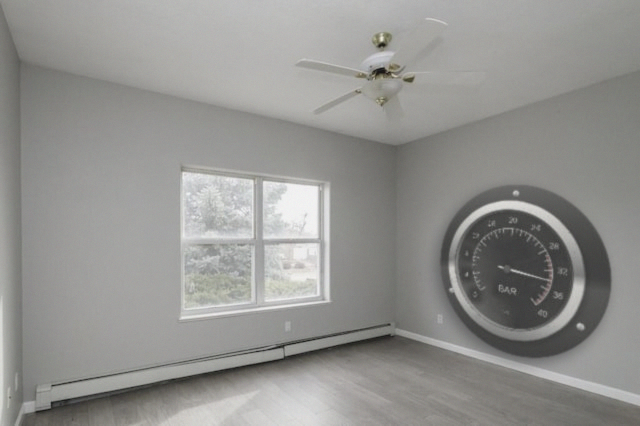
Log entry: 34 bar
